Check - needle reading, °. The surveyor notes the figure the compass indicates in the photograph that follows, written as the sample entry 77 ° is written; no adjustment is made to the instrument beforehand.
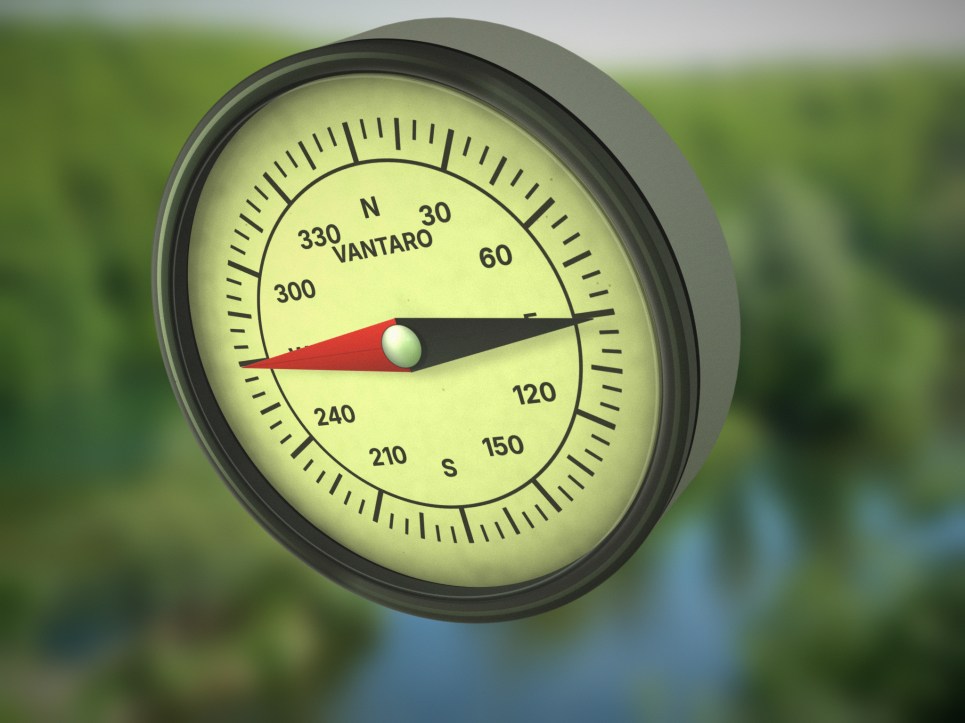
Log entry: 270 °
